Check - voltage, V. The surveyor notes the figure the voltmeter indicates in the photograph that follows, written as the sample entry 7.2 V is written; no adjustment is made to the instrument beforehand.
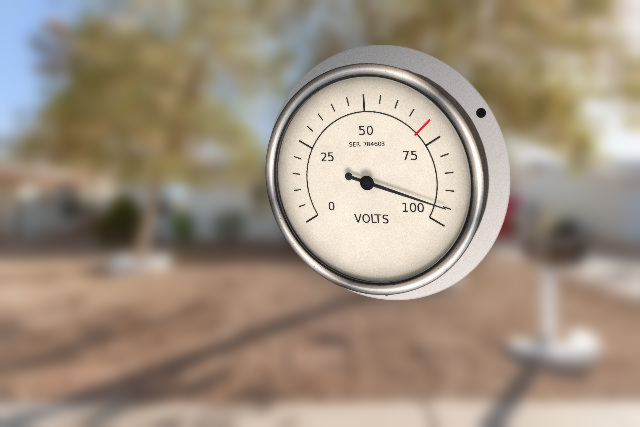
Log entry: 95 V
